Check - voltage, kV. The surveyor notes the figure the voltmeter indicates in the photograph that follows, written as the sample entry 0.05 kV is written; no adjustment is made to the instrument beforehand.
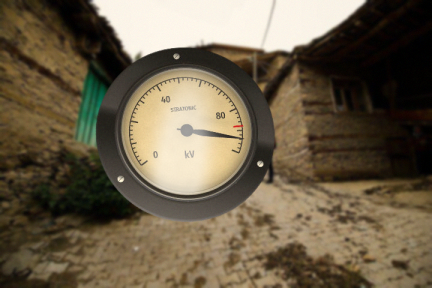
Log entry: 94 kV
